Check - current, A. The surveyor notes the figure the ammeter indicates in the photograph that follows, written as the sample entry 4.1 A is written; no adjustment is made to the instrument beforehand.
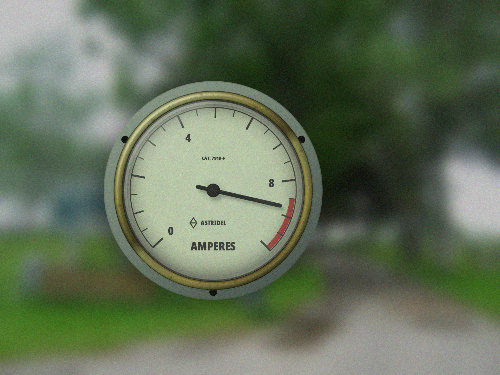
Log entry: 8.75 A
